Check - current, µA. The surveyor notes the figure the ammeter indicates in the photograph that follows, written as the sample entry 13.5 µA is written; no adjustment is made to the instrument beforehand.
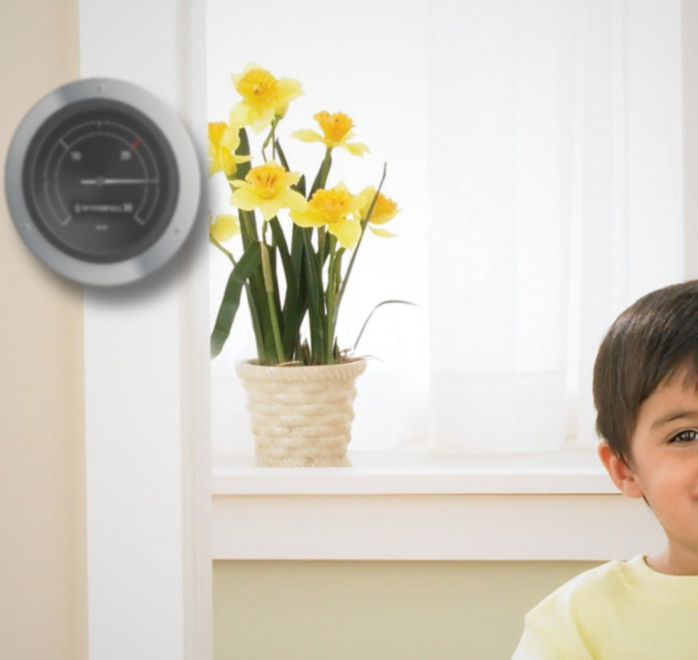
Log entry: 25 µA
